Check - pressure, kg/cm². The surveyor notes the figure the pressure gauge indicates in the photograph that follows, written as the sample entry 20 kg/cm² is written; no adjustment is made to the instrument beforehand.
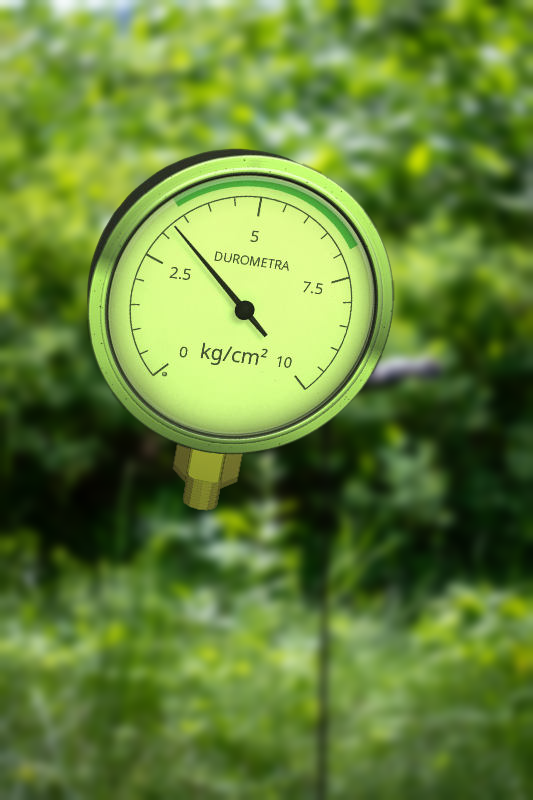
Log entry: 3.25 kg/cm²
